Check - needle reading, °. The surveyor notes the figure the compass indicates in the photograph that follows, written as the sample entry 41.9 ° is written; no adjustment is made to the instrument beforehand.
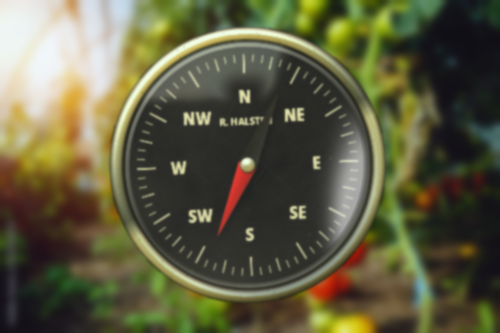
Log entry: 205 °
